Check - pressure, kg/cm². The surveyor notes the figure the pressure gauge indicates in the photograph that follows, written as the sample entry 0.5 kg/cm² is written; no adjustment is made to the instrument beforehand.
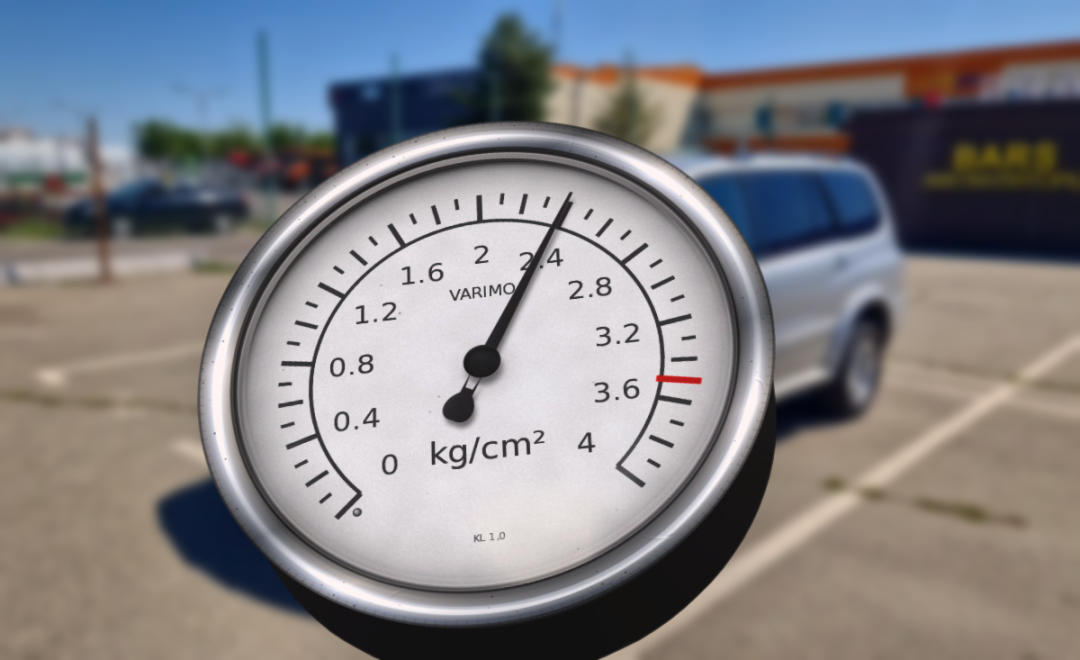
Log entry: 2.4 kg/cm²
